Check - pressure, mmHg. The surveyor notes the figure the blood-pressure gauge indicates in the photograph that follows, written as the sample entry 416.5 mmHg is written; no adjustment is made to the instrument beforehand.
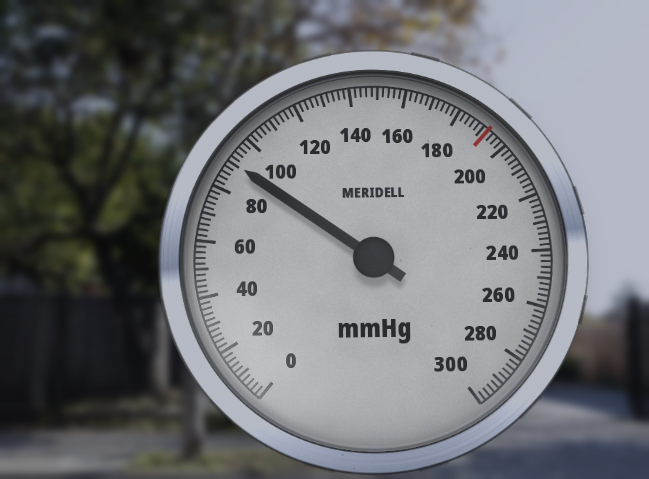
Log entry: 90 mmHg
